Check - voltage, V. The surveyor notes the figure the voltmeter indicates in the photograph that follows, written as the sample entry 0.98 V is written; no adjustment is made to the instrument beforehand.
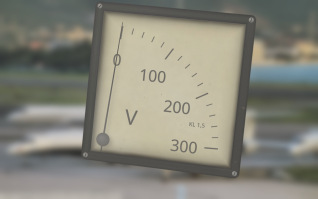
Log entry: 0 V
